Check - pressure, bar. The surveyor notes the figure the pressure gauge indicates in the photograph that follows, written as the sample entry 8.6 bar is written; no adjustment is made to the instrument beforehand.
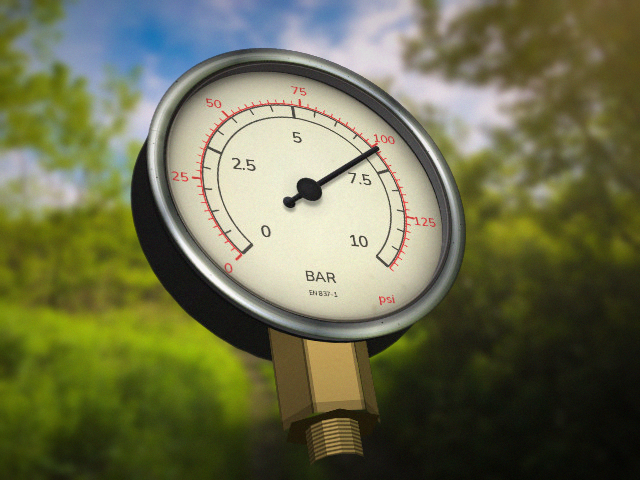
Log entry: 7 bar
